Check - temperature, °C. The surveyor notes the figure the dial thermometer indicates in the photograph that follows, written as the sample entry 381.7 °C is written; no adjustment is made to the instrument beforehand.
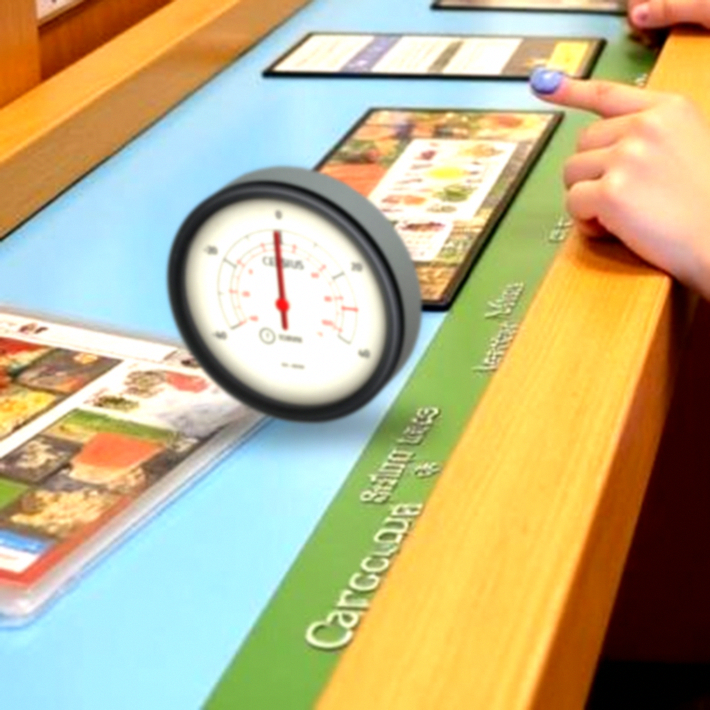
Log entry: 0 °C
